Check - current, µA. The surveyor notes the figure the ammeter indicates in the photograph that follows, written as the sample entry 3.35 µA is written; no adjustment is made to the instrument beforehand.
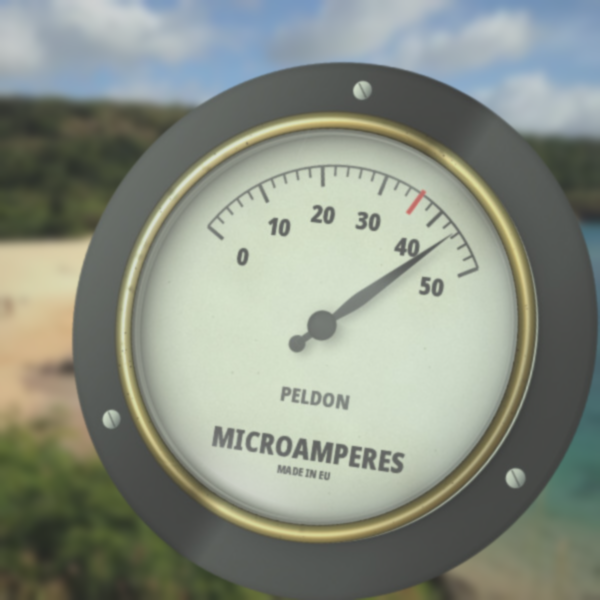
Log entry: 44 µA
